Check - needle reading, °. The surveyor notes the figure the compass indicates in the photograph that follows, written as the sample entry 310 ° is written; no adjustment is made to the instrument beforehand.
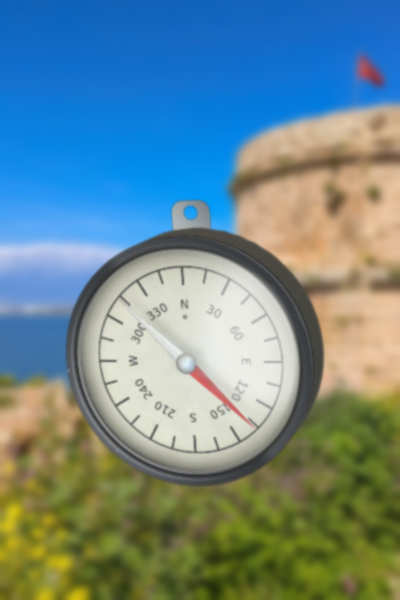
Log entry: 135 °
